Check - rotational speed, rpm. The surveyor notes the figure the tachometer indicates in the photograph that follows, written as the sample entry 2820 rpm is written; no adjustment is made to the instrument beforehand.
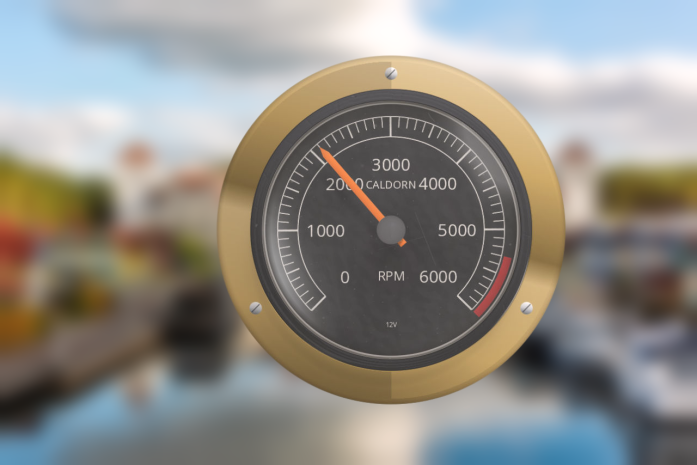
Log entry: 2100 rpm
